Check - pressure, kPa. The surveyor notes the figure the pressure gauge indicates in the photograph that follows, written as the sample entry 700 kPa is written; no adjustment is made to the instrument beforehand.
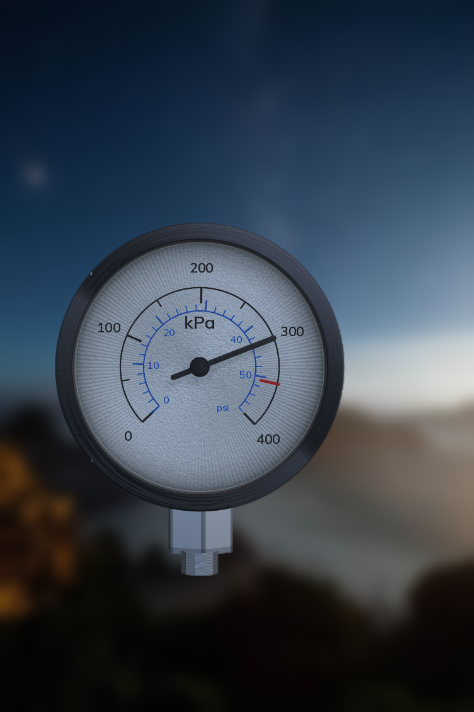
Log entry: 300 kPa
